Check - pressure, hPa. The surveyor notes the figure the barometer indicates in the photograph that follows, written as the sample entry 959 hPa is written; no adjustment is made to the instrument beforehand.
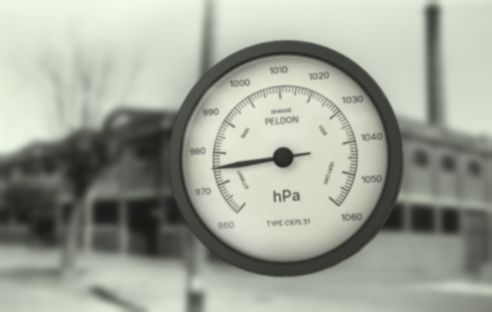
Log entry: 975 hPa
